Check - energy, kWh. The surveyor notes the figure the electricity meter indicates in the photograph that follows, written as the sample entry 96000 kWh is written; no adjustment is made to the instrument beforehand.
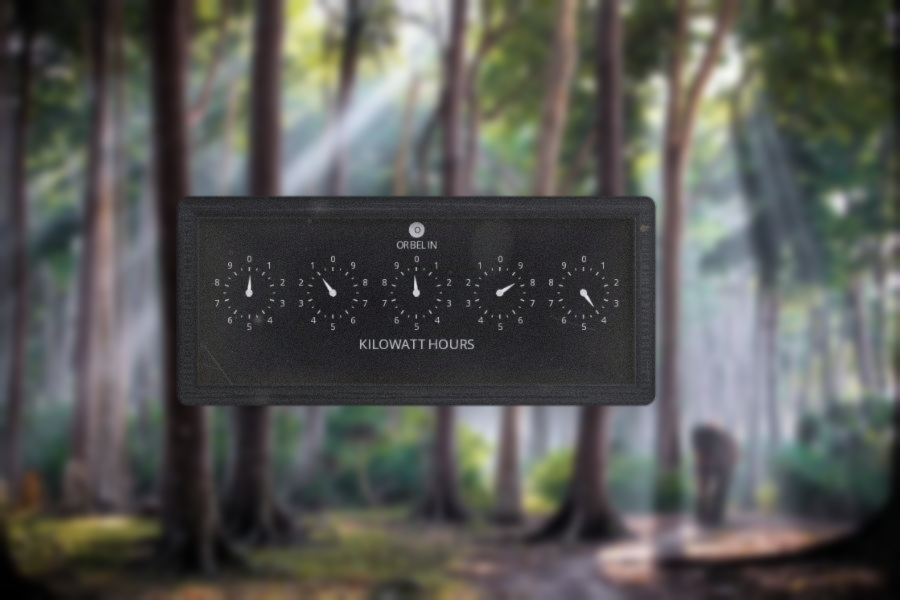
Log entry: 984 kWh
